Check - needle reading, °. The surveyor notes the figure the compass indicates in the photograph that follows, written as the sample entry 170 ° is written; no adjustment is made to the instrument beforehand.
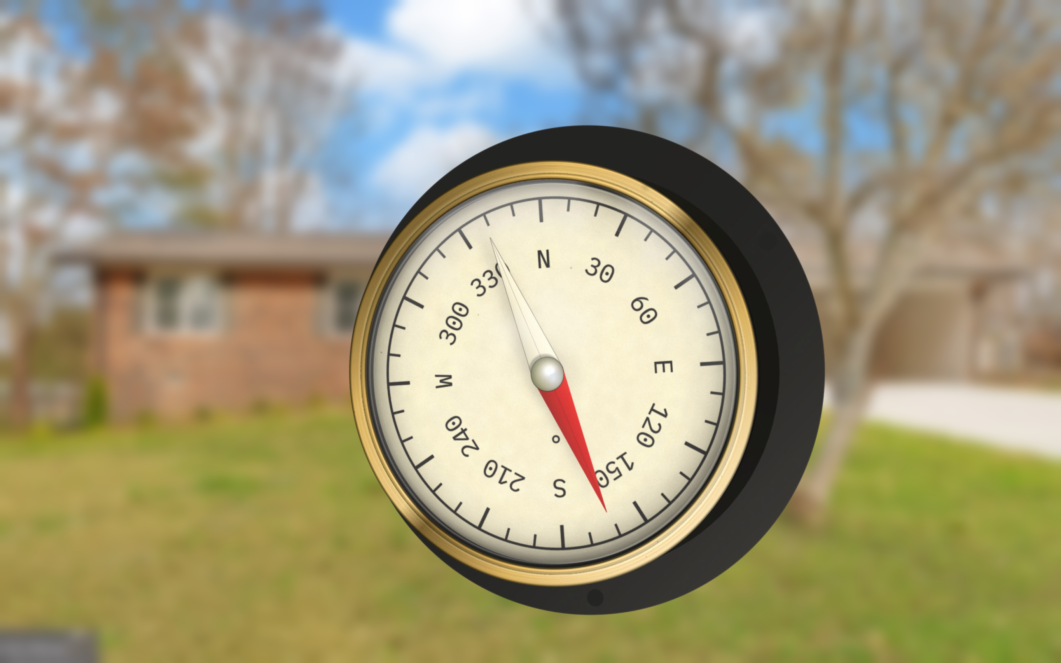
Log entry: 160 °
